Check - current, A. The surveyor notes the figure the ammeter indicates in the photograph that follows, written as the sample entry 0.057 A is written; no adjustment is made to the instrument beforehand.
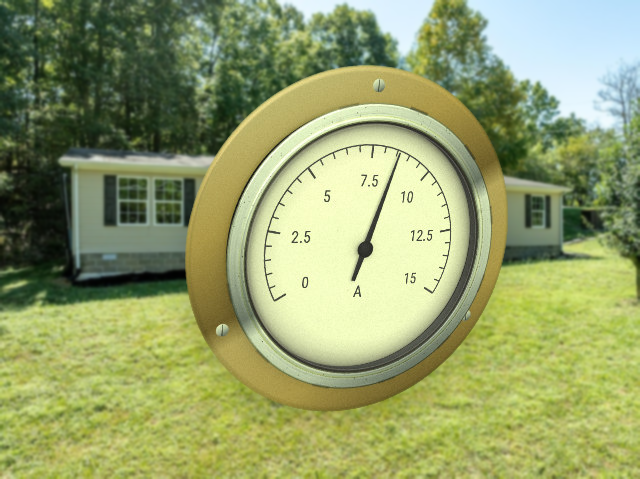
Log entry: 8.5 A
